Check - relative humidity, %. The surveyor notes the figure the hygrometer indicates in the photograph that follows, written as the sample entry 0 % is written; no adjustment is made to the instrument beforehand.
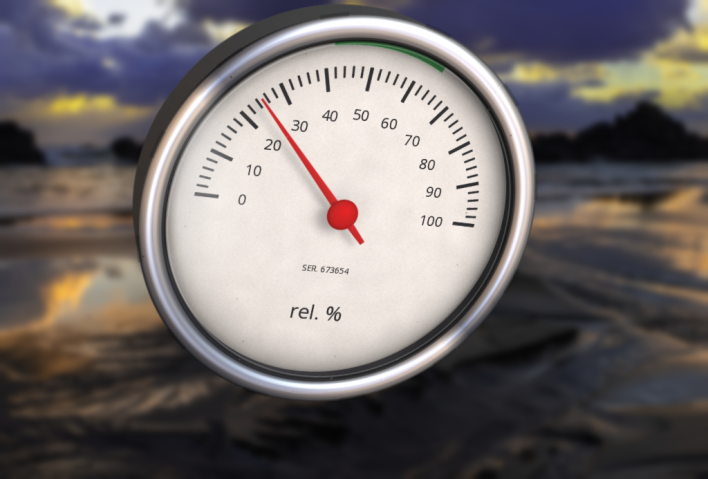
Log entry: 25 %
